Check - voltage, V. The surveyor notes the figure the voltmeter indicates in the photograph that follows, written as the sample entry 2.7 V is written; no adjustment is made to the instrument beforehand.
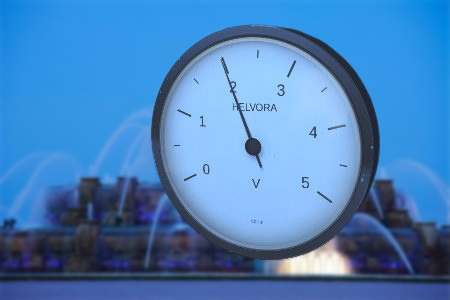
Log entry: 2 V
